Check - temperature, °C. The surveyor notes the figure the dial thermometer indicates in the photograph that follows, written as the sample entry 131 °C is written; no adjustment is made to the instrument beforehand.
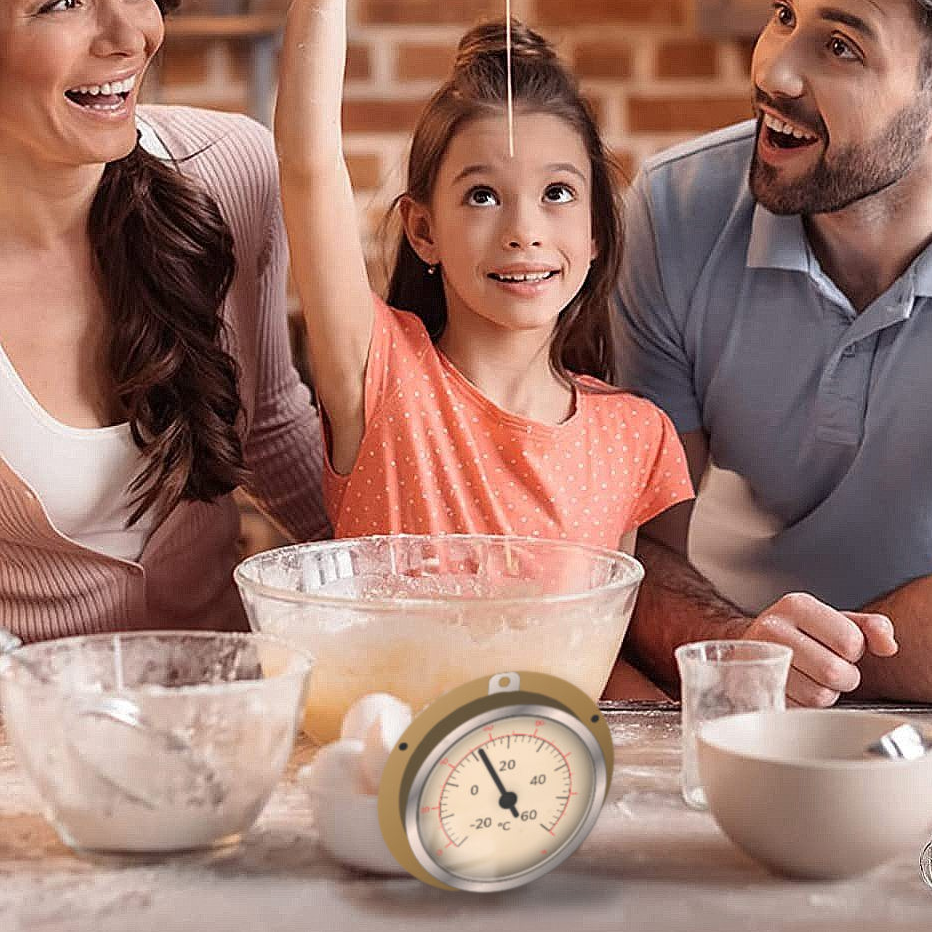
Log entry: 12 °C
